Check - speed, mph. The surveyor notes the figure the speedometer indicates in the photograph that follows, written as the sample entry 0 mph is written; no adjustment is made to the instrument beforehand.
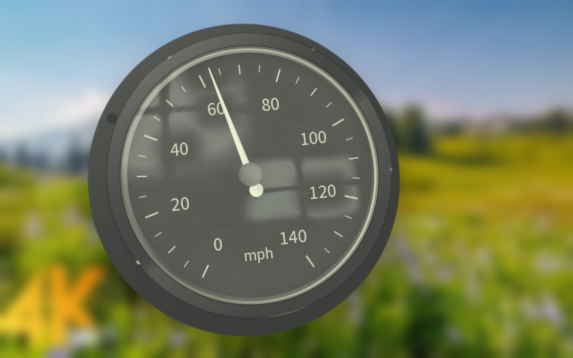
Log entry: 62.5 mph
